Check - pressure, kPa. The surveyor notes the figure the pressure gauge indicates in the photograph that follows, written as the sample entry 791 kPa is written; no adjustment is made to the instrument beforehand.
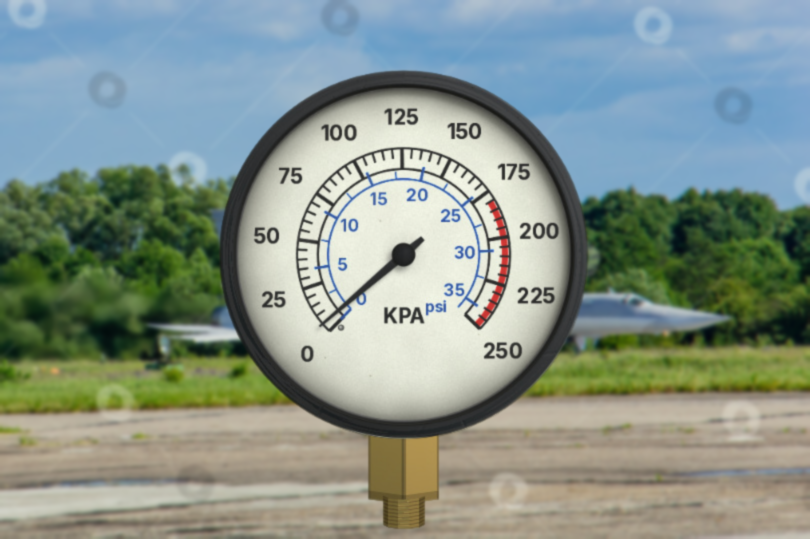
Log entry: 5 kPa
